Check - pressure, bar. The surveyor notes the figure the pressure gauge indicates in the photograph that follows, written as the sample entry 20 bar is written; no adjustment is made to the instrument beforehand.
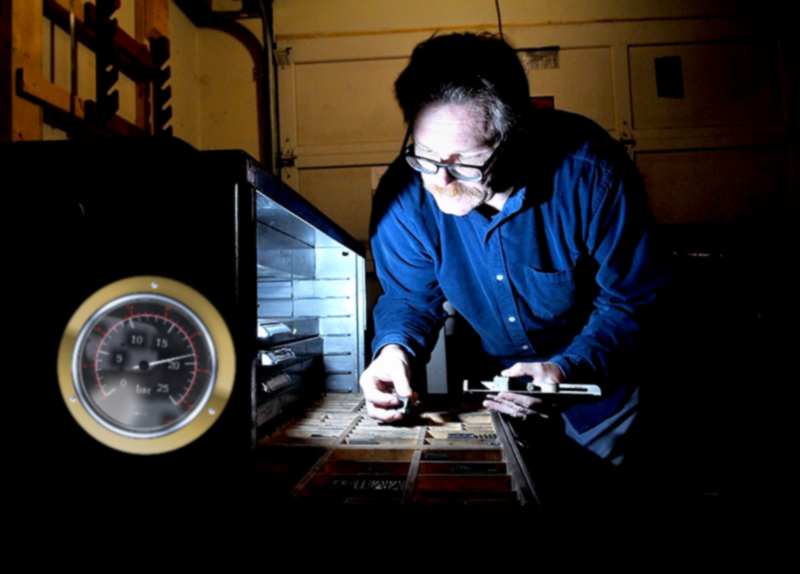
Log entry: 19 bar
